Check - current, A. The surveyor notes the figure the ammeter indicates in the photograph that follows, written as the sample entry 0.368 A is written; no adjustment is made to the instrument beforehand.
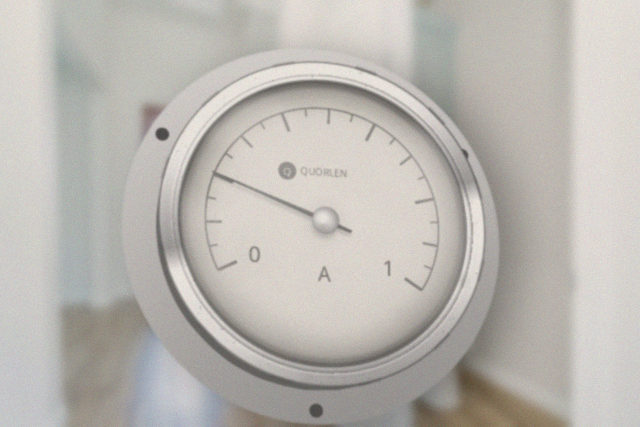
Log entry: 0.2 A
